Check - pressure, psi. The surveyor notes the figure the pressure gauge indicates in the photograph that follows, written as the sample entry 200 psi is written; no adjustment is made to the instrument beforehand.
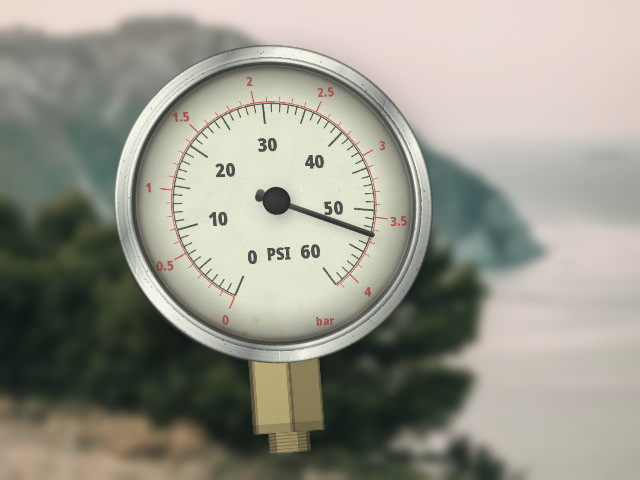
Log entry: 53 psi
